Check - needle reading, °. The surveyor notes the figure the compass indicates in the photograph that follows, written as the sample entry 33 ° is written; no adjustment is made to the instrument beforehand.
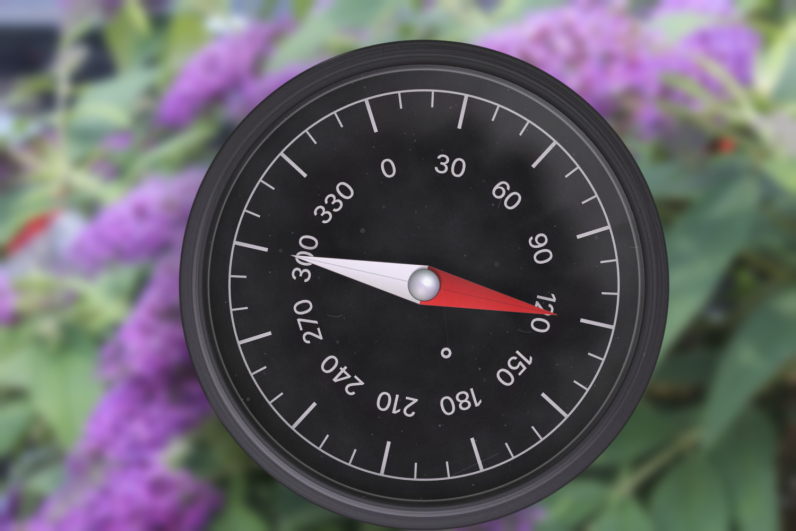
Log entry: 120 °
